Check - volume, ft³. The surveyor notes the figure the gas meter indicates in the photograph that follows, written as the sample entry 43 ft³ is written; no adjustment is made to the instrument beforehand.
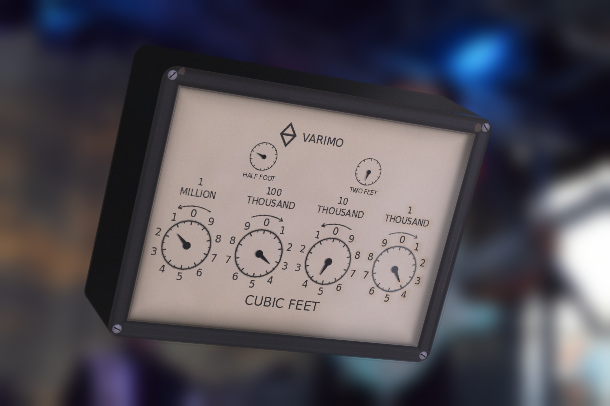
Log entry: 134400 ft³
